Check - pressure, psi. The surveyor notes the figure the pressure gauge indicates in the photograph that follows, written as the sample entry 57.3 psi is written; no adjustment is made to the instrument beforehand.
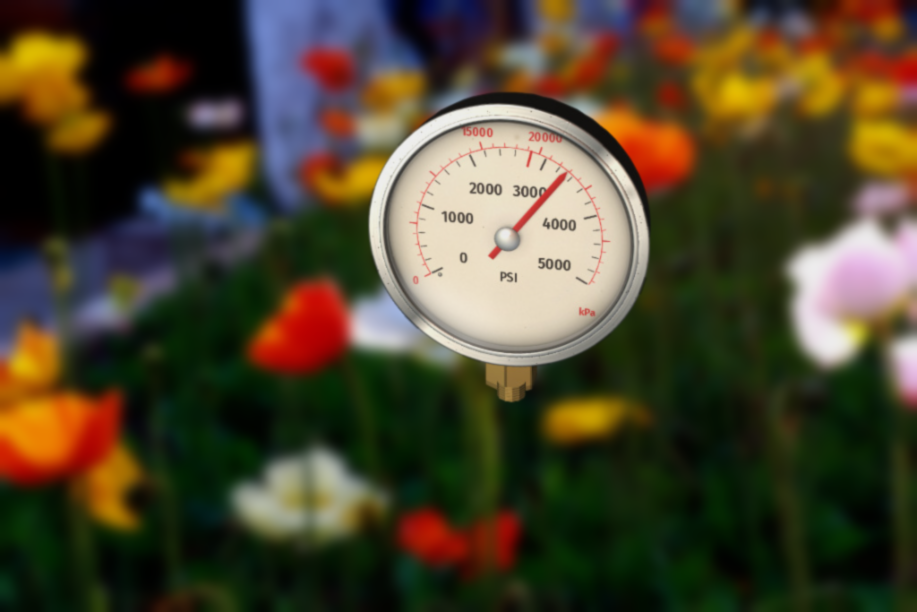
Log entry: 3300 psi
